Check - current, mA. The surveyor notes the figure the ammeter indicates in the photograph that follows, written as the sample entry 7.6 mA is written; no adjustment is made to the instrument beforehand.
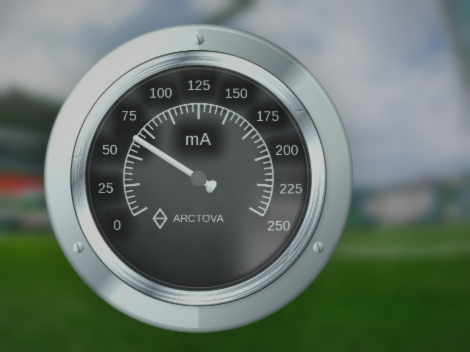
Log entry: 65 mA
